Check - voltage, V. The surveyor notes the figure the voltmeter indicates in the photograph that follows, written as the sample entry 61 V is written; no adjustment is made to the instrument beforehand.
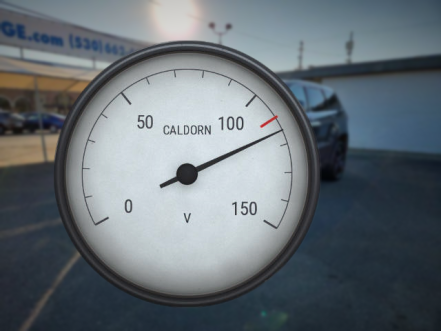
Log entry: 115 V
